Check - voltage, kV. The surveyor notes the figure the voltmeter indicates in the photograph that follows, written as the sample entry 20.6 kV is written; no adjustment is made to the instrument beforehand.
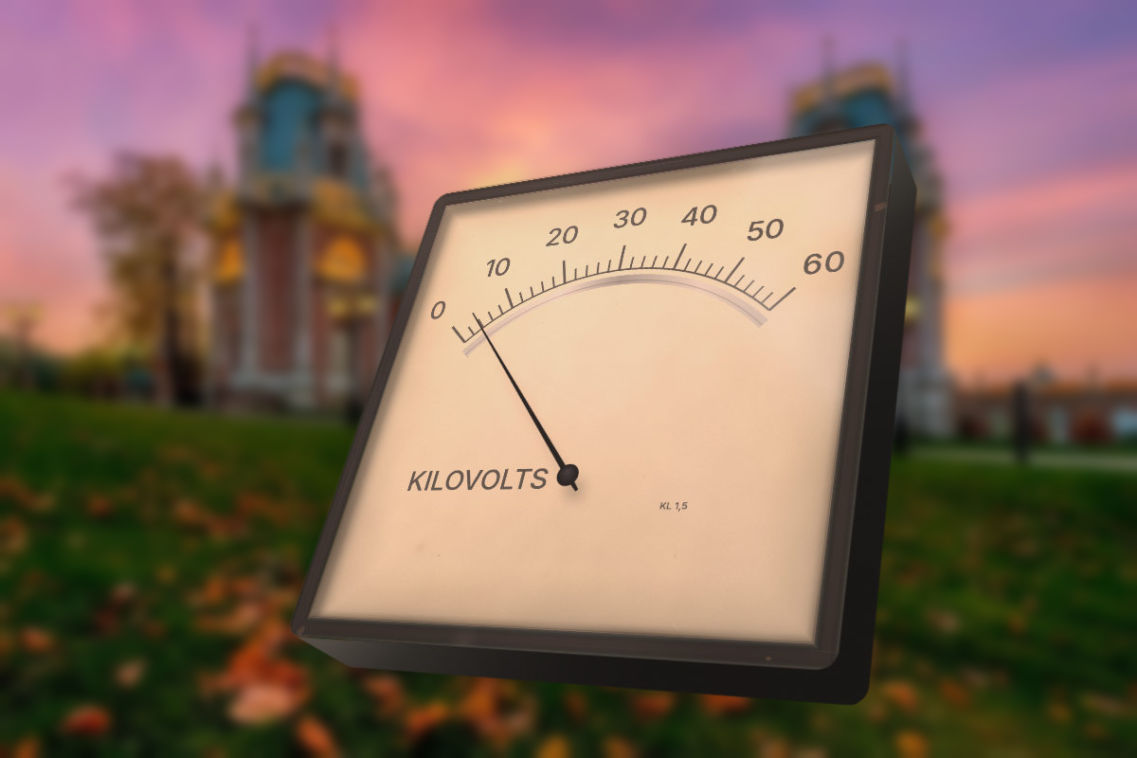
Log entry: 4 kV
